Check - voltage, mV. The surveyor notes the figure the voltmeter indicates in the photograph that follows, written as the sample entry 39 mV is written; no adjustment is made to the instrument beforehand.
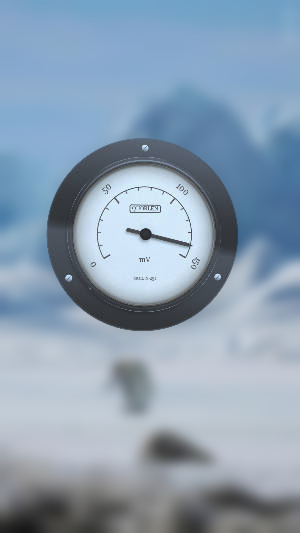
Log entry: 140 mV
